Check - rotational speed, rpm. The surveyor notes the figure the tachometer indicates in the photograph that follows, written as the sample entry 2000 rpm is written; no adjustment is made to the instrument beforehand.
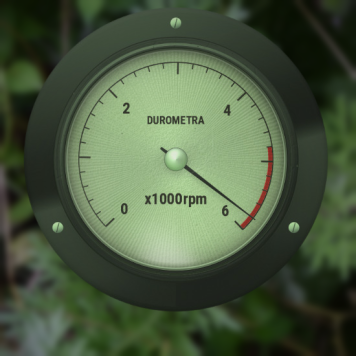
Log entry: 5800 rpm
